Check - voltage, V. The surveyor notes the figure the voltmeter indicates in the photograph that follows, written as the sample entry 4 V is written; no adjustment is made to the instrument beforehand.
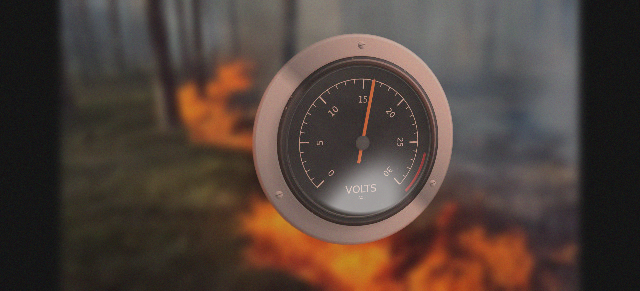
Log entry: 16 V
